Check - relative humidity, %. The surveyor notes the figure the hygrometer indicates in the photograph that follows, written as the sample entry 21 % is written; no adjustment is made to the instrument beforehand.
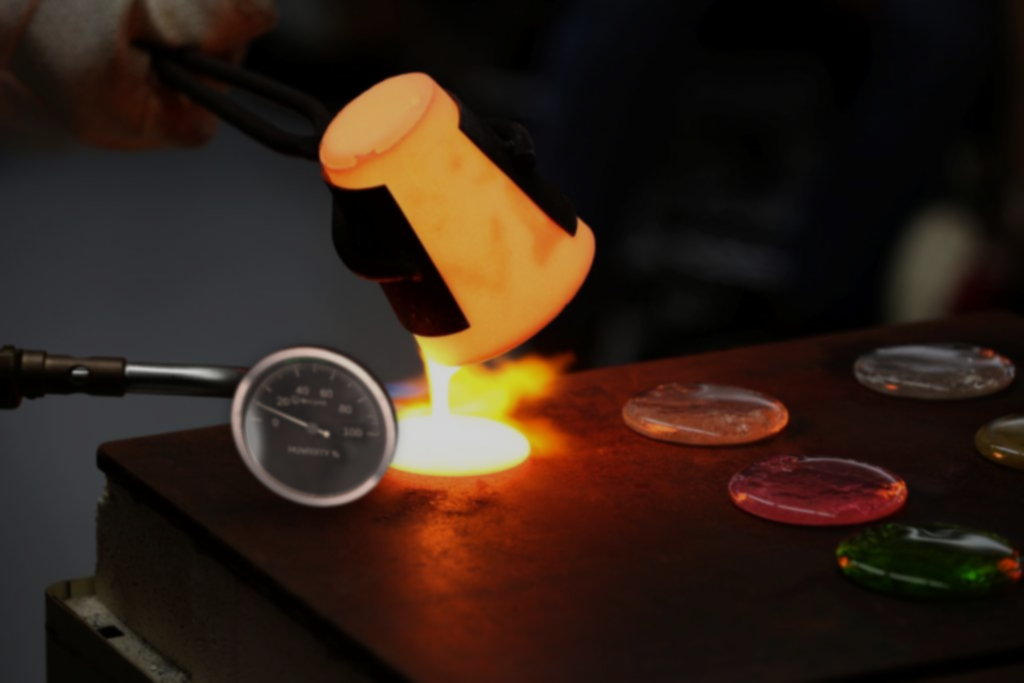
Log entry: 10 %
